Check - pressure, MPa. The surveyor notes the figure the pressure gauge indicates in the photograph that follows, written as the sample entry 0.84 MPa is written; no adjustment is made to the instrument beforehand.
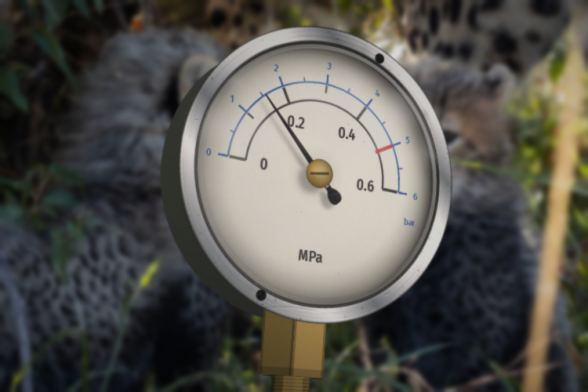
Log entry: 0.15 MPa
